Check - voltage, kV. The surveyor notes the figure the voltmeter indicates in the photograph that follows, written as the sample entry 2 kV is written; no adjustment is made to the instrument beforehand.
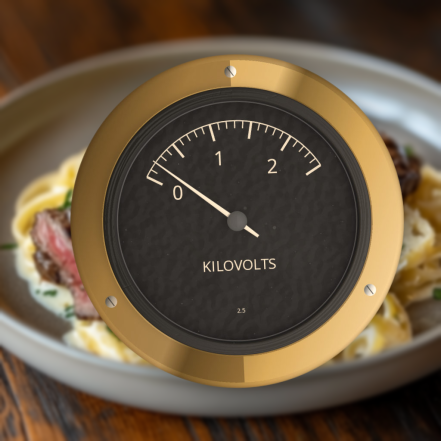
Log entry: 0.2 kV
